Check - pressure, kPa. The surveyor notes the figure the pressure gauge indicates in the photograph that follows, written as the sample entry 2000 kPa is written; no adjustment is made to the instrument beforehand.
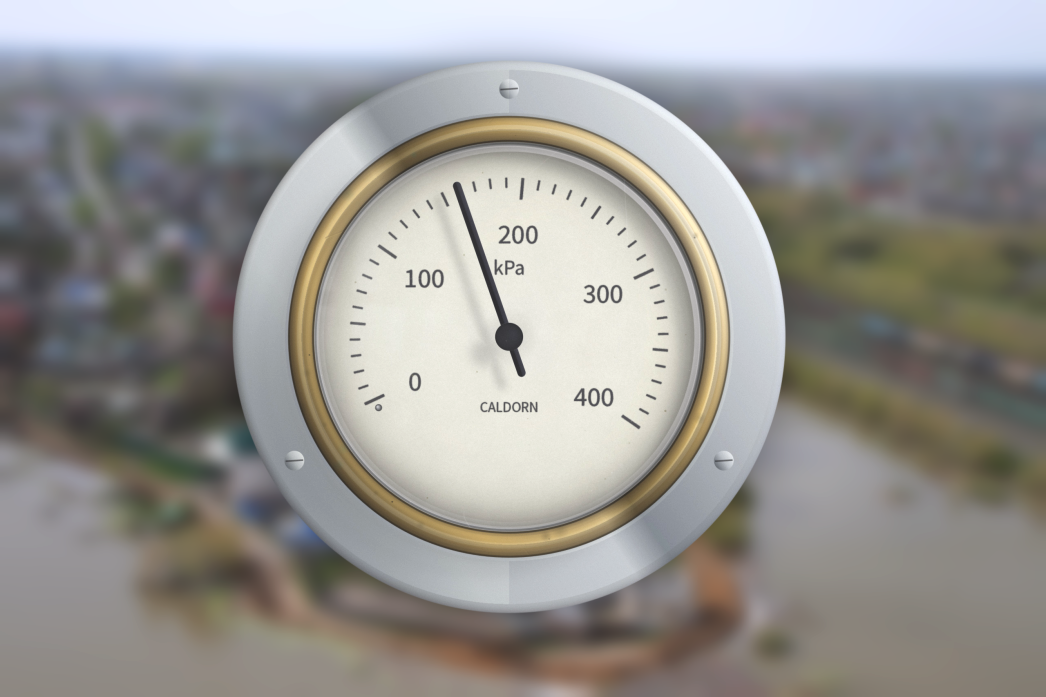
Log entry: 160 kPa
